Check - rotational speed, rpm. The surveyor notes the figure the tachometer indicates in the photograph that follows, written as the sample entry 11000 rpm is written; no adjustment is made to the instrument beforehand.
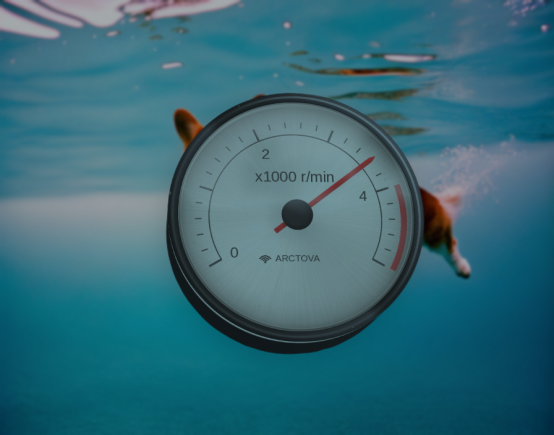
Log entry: 3600 rpm
